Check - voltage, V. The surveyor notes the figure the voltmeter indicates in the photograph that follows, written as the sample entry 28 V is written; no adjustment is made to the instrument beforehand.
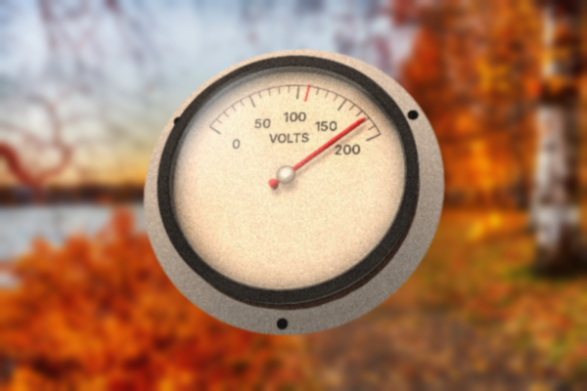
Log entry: 180 V
